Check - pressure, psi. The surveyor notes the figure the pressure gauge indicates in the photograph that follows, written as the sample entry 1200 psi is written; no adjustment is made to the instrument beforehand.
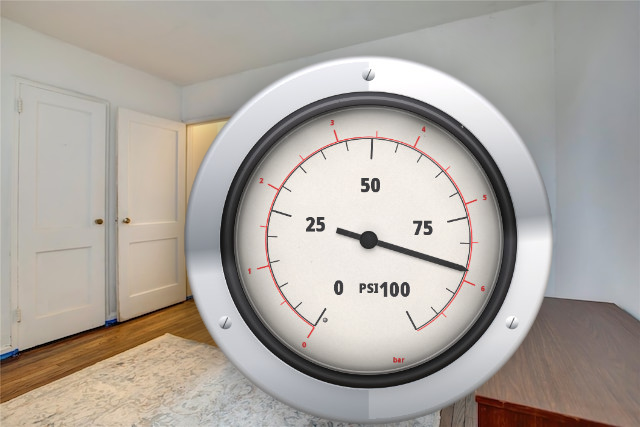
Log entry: 85 psi
